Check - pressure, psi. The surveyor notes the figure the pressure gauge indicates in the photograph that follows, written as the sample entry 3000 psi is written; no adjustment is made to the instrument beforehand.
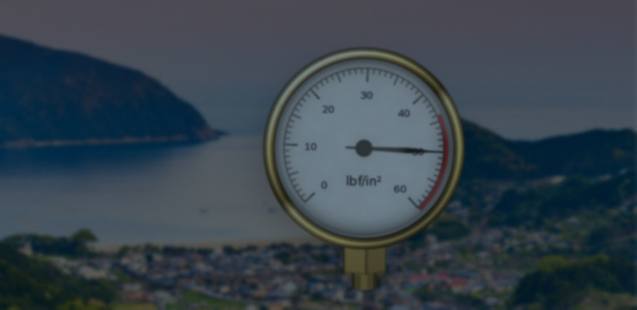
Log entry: 50 psi
